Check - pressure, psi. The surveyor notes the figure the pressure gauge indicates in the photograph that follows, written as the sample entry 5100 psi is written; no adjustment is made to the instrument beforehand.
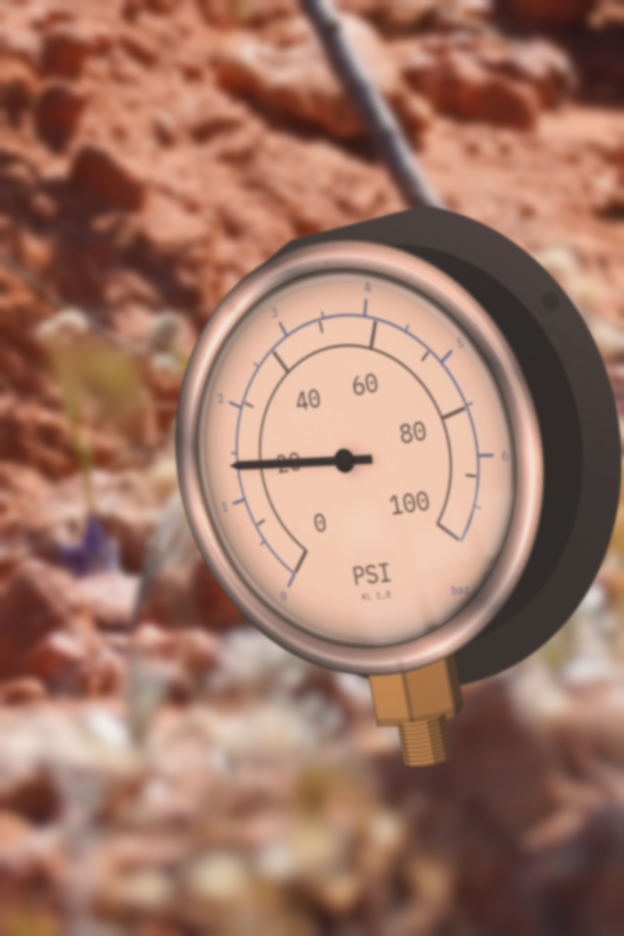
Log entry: 20 psi
